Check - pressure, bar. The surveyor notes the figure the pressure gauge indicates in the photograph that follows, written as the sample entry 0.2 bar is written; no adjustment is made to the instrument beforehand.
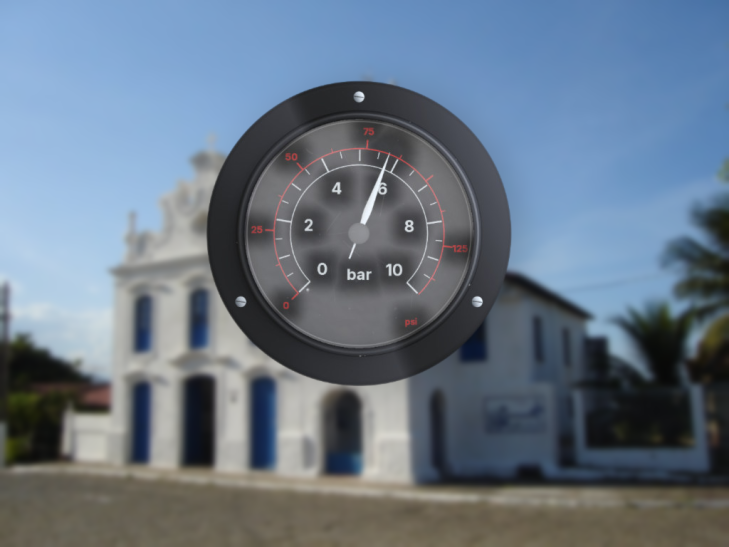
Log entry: 5.75 bar
